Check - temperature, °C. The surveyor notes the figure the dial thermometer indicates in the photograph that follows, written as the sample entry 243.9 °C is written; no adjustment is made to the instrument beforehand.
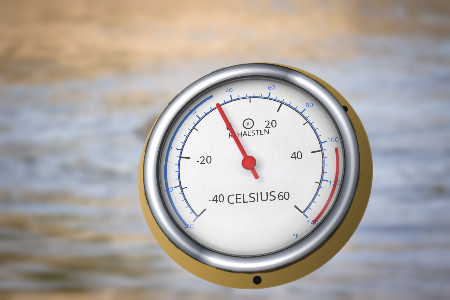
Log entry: 0 °C
